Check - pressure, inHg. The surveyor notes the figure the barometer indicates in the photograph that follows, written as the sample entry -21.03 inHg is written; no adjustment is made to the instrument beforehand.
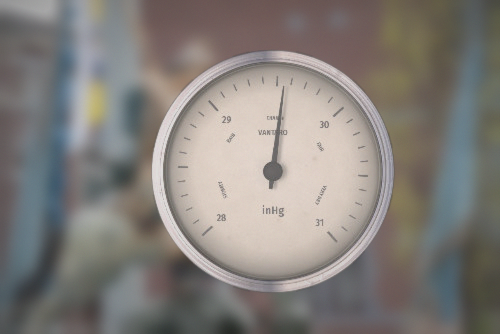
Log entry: 29.55 inHg
